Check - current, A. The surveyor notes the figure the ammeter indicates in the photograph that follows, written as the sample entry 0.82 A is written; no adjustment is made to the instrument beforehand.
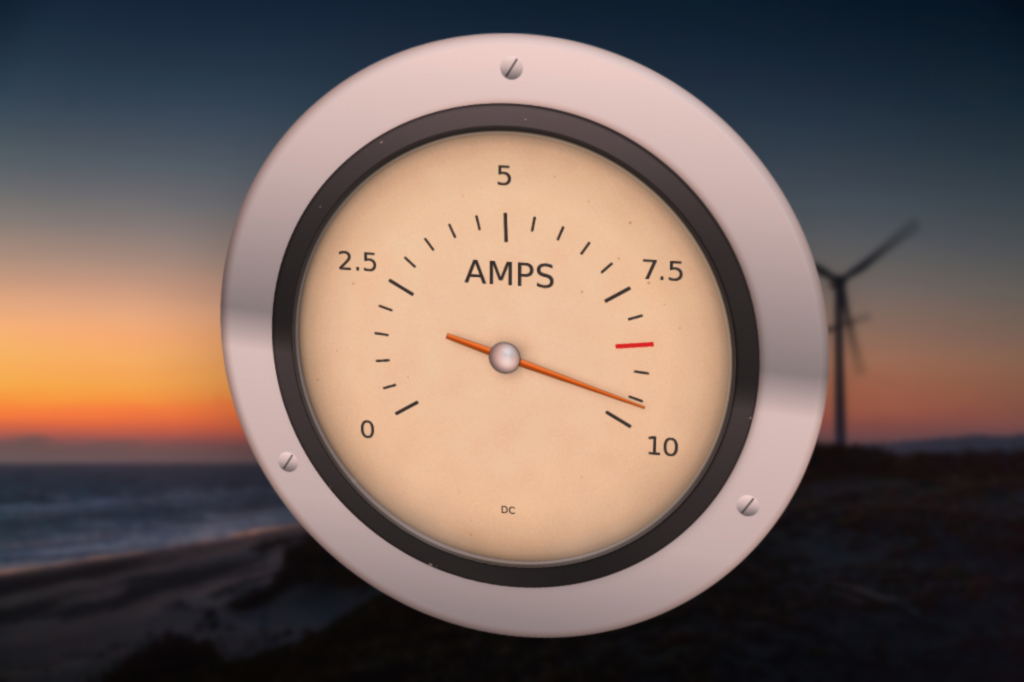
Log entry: 9.5 A
